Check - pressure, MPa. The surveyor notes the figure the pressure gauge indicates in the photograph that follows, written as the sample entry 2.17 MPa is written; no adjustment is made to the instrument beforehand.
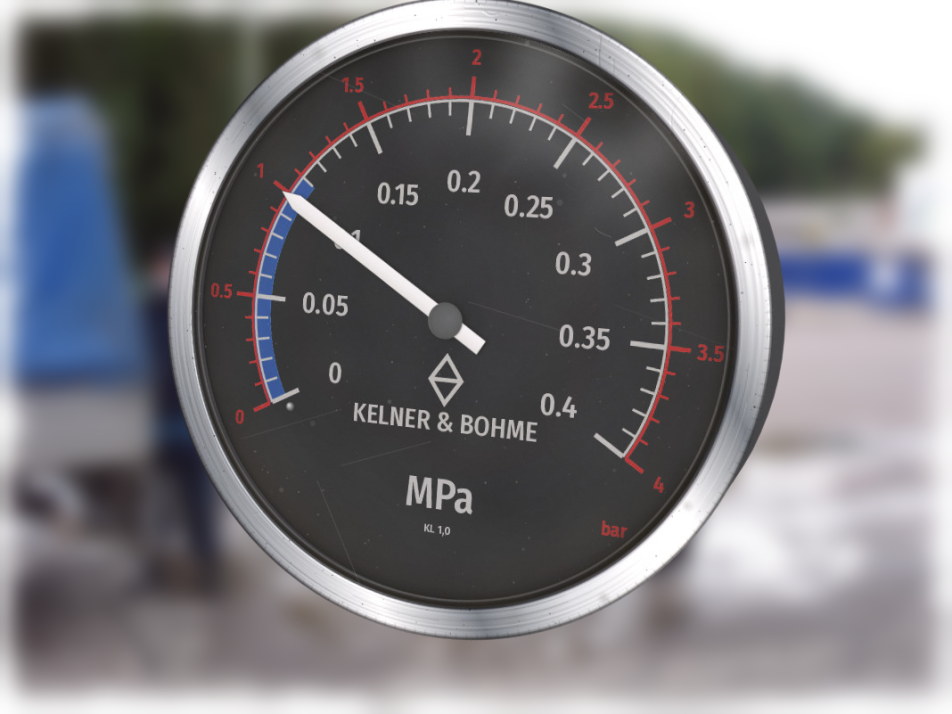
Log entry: 0.1 MPa
